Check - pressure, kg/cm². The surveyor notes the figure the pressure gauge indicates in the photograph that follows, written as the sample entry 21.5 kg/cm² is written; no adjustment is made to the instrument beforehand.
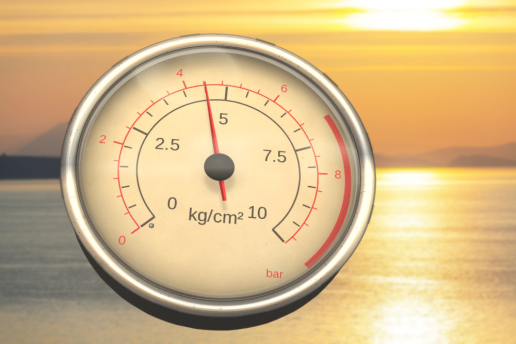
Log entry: 4.5 kg/cm²
